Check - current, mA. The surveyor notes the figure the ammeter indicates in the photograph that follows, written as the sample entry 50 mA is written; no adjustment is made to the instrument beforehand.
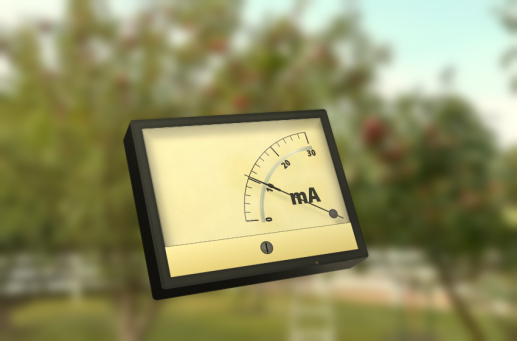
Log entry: 10 mA
